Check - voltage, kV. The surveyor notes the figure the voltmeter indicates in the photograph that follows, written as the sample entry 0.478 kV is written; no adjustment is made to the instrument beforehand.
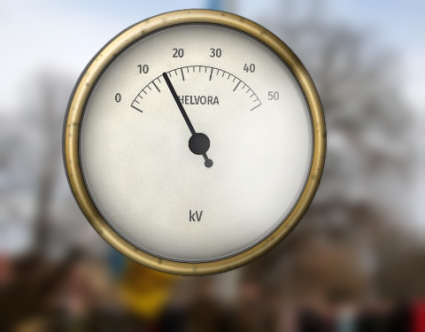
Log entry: 14 kV
